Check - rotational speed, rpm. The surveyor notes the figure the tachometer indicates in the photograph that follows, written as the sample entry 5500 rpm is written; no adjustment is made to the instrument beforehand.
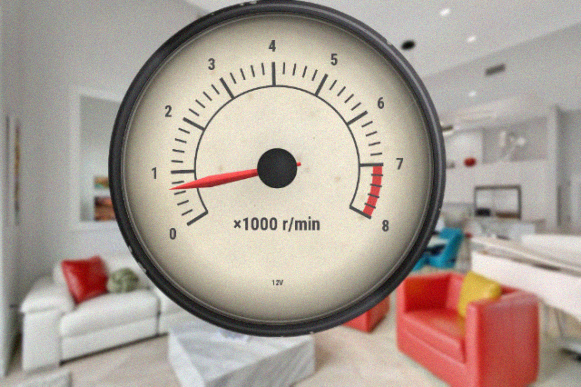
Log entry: 700 rpm
